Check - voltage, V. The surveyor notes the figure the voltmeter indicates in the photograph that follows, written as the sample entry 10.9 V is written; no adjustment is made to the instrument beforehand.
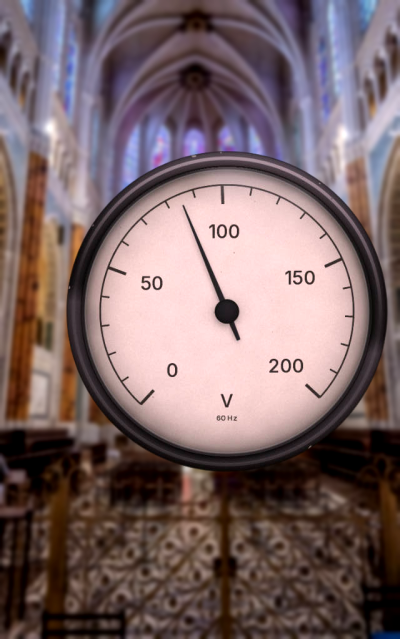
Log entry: 85 V
